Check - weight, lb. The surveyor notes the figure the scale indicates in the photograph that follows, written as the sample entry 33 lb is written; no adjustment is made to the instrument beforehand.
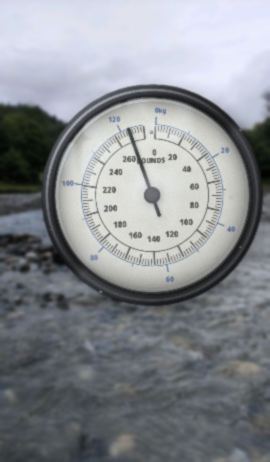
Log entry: 270 lb
